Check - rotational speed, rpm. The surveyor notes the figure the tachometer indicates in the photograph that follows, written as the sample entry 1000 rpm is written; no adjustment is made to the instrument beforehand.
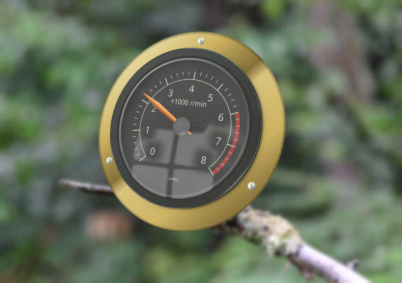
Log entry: 2200 rpm
